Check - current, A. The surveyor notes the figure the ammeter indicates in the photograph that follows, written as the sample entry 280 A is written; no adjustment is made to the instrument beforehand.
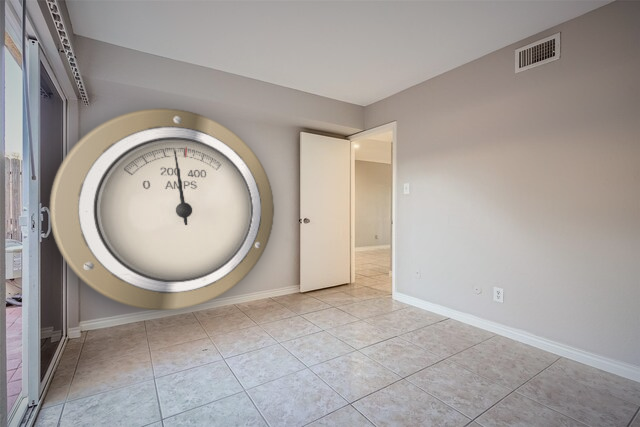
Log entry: 250 A
